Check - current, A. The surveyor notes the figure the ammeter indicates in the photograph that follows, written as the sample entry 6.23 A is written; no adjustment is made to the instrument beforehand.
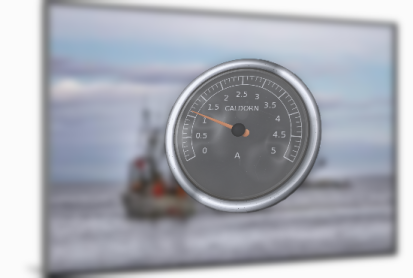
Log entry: 1.1 A
